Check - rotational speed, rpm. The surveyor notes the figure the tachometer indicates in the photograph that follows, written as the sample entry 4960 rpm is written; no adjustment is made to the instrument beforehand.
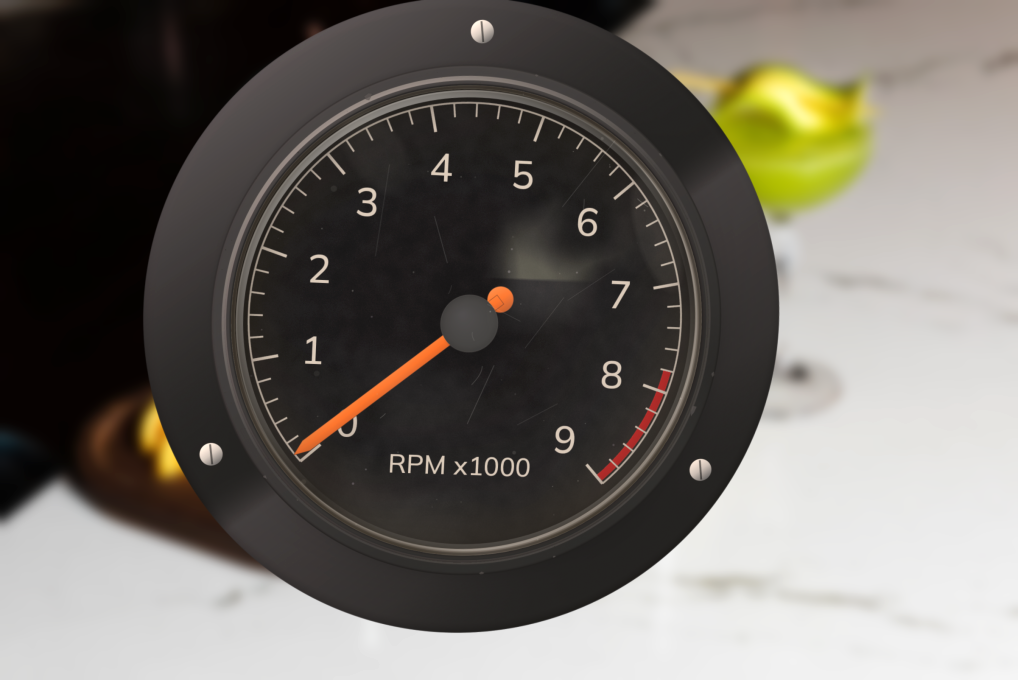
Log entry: 100 rpm
